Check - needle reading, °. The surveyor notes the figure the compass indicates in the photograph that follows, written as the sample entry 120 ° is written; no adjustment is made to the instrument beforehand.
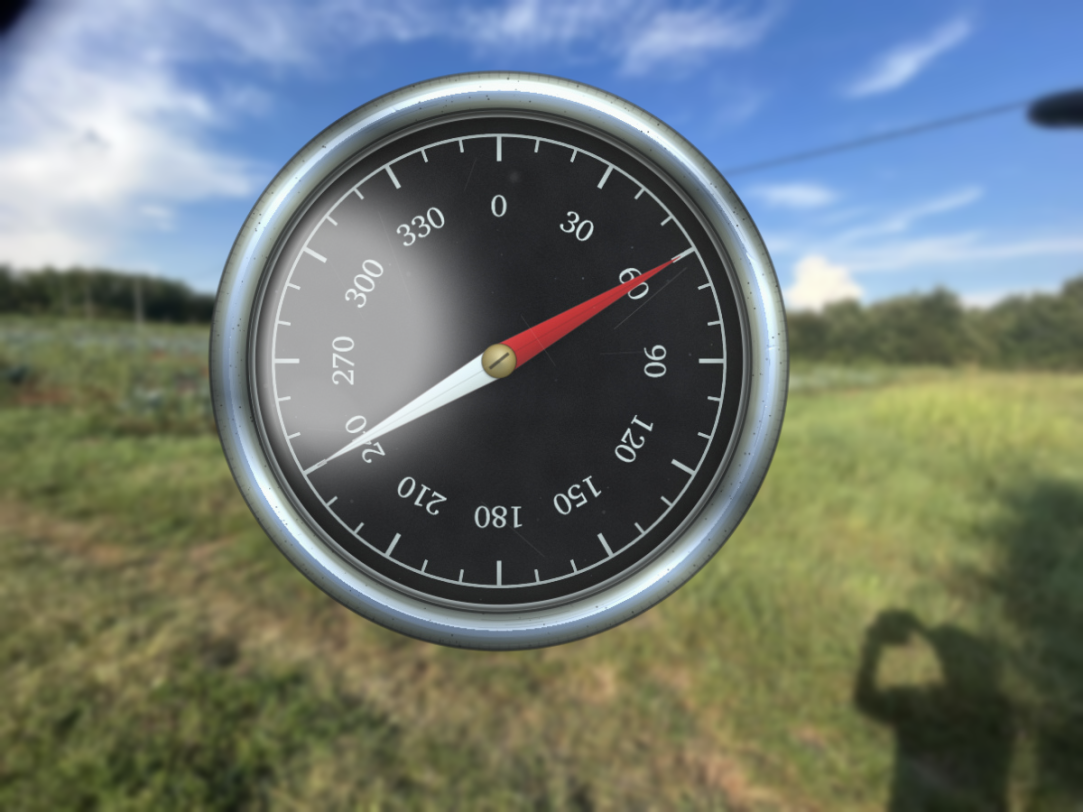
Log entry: 60 °
